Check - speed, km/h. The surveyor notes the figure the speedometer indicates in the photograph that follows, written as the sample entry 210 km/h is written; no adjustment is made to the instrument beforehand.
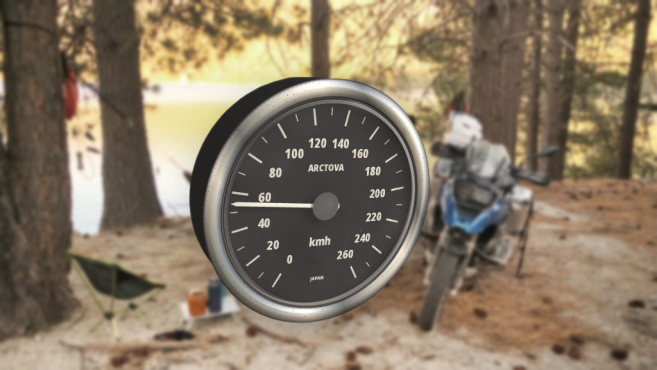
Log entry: 55 km/h
